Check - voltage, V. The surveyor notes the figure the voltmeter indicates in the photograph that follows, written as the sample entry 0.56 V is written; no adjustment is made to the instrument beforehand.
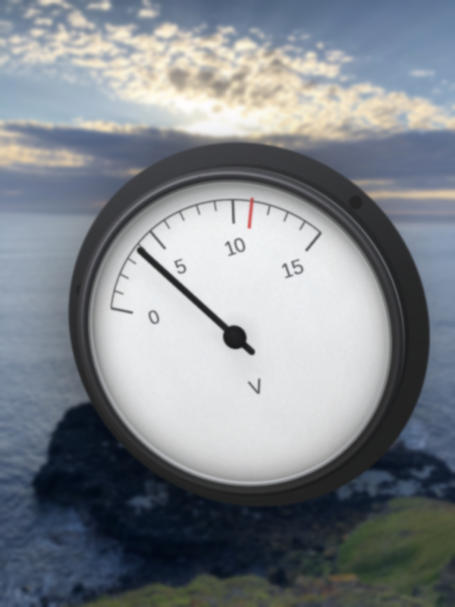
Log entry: 4 V
